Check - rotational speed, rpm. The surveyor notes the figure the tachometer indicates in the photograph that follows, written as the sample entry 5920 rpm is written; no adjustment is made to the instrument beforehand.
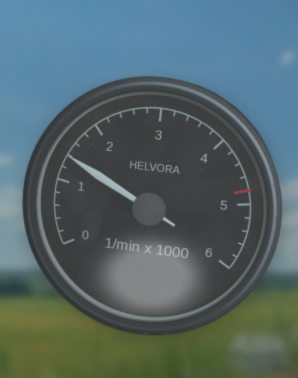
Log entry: 1400 rpm
